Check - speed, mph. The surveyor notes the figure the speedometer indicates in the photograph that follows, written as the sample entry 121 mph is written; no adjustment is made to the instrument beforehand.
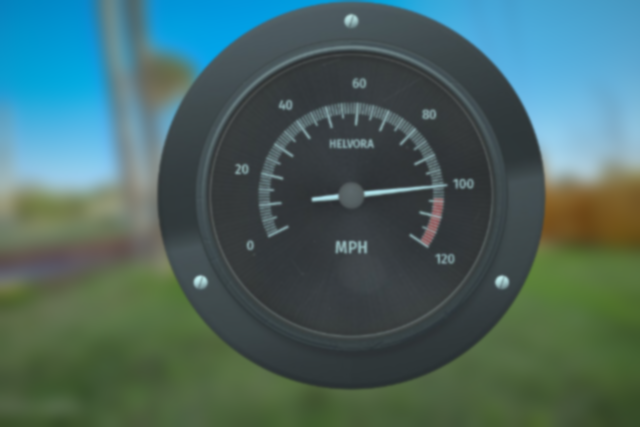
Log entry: 100 mph
